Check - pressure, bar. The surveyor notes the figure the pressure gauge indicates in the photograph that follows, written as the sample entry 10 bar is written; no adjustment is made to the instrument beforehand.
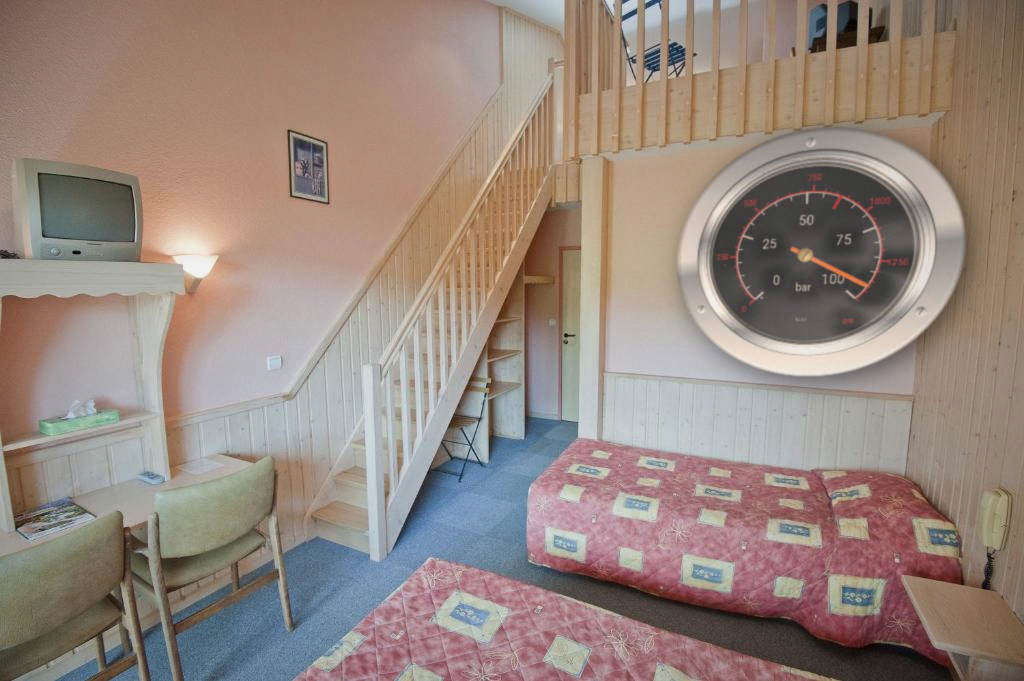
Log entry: 95 bar
